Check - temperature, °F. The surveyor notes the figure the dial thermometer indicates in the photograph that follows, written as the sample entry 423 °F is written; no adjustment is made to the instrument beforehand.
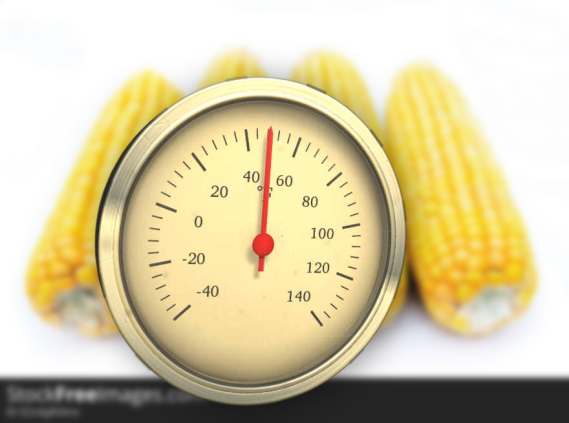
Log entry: 48 °F
